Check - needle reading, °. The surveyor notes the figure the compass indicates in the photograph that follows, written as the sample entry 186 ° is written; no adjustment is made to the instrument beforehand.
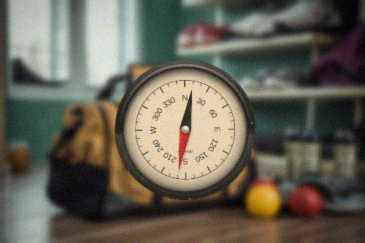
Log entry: 190 °
